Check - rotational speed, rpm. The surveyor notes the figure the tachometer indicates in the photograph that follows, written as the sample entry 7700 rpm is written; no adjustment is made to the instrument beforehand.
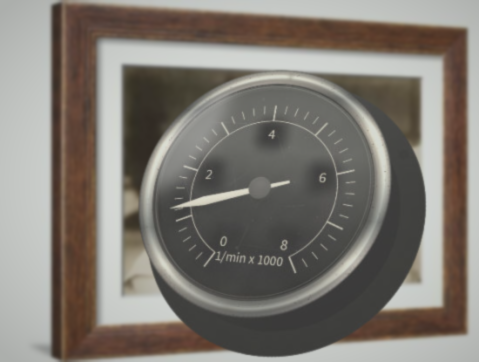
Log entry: 1200 rpm
